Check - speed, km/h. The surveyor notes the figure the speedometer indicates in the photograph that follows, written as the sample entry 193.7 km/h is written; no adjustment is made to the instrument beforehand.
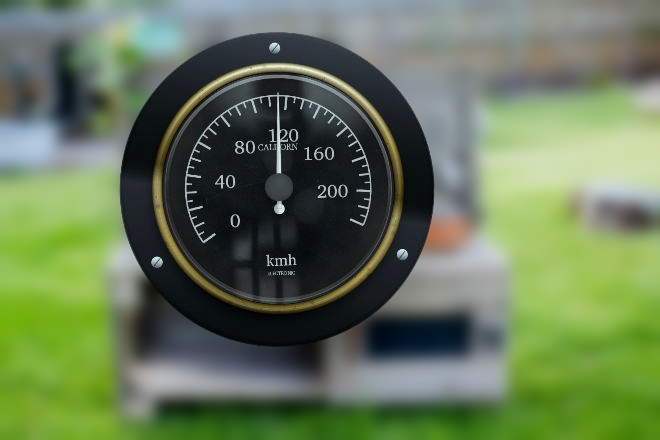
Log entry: 115 km/h
